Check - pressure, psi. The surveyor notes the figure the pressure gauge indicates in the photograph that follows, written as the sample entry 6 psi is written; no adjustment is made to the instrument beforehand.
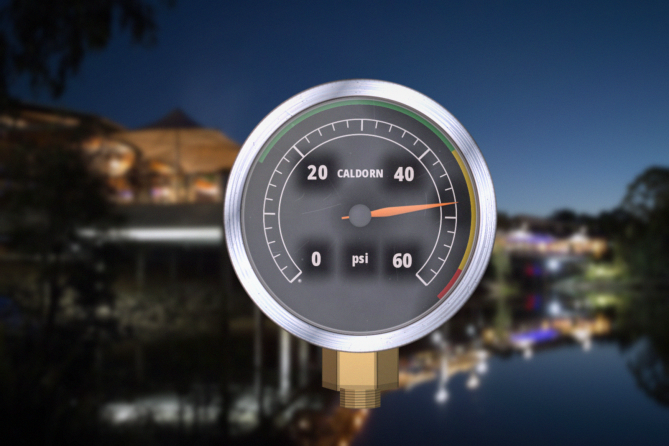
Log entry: 48 psi
